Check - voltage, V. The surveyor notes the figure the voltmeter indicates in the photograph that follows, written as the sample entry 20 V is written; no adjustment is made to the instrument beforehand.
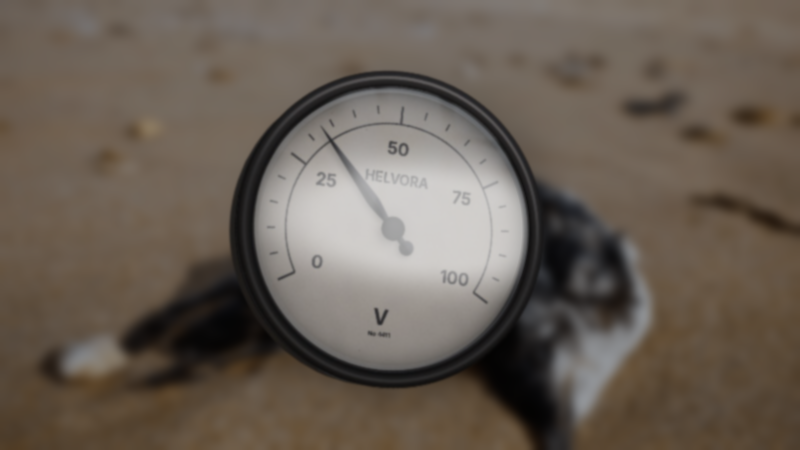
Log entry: 32.5 V
